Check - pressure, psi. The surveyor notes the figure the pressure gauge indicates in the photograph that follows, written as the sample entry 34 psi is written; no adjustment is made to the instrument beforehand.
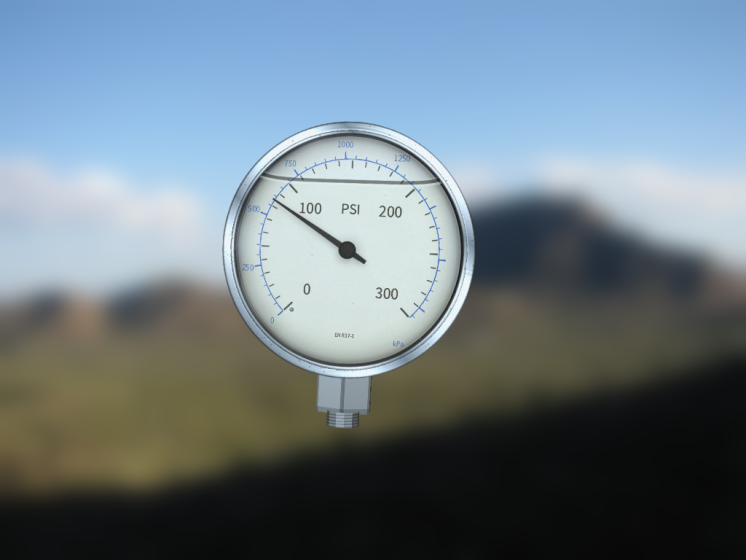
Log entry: 85 psi
